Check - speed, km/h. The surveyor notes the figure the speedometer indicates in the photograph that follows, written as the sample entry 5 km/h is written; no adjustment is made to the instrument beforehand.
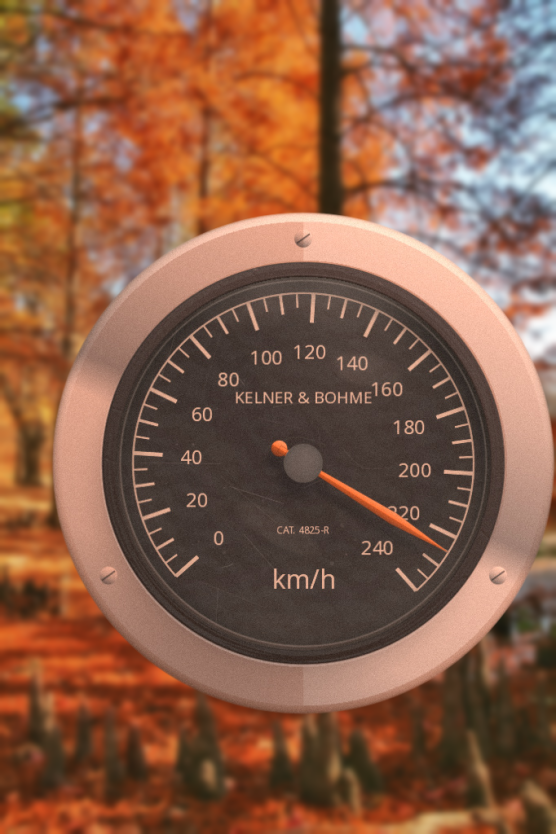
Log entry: 225 km/h
